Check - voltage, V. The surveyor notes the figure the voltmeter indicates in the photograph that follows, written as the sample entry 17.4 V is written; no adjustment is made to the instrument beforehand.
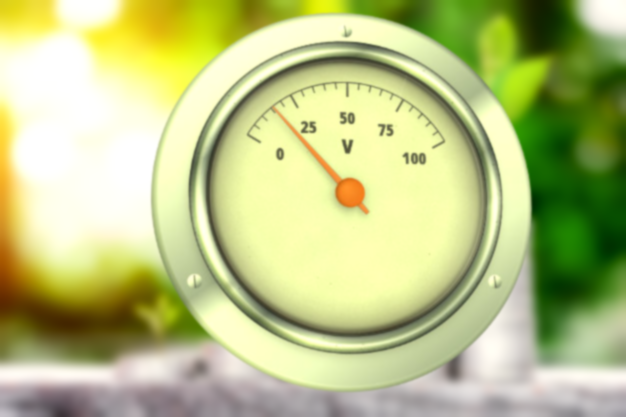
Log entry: 15 V
